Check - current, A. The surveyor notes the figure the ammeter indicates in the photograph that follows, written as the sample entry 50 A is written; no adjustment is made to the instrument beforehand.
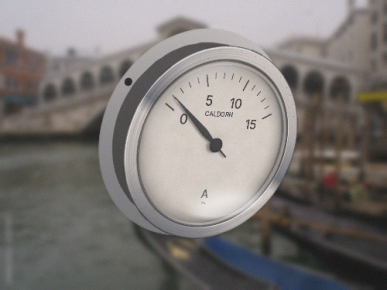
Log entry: 1 A
